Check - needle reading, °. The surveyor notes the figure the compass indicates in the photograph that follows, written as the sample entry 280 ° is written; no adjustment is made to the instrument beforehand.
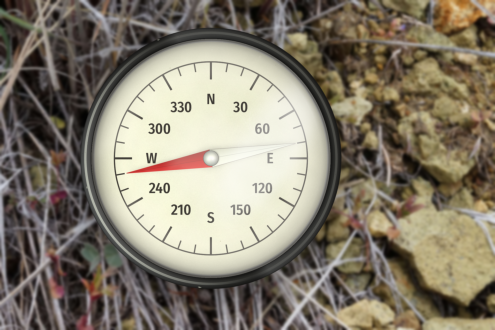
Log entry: 260 °
